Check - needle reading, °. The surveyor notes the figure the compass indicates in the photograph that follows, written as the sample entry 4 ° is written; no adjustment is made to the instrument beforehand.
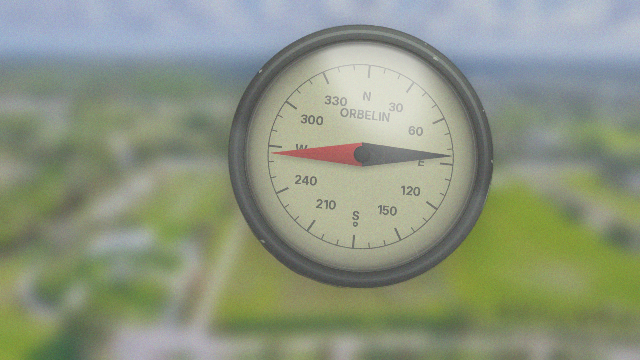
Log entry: 265 °
